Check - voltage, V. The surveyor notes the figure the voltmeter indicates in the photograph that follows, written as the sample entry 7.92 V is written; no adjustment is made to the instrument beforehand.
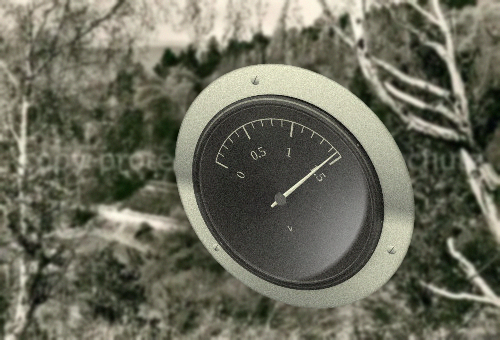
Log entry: 1.45 V
